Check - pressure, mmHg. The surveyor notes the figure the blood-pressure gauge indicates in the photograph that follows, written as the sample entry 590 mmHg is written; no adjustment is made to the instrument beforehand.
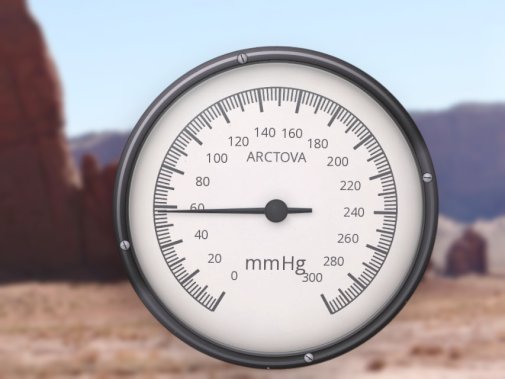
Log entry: 58 mmHg
